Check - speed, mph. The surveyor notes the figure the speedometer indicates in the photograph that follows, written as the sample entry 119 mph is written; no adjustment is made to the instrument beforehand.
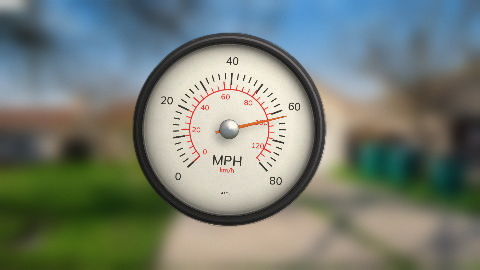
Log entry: 62 mph
